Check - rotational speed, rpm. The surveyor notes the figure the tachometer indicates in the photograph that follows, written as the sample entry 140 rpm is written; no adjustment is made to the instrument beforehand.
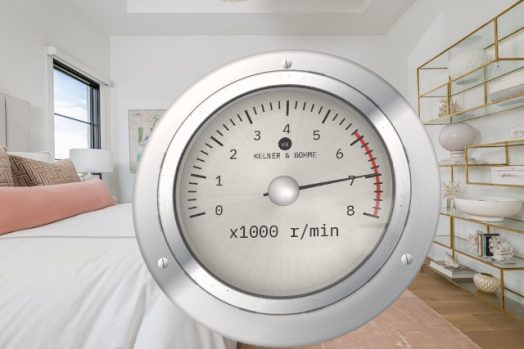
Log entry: 7000 rpm
